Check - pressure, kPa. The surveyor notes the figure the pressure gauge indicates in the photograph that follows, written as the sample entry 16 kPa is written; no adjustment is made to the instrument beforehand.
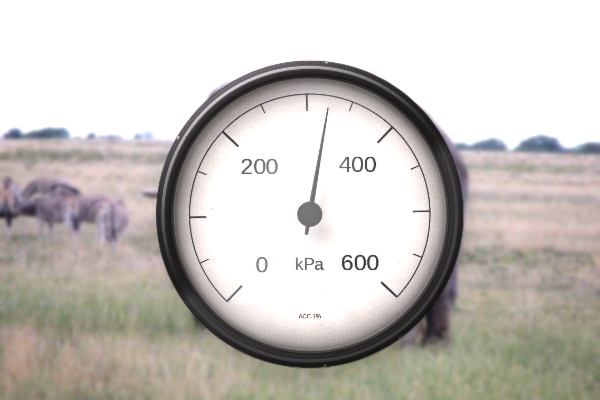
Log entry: 325 kPa
